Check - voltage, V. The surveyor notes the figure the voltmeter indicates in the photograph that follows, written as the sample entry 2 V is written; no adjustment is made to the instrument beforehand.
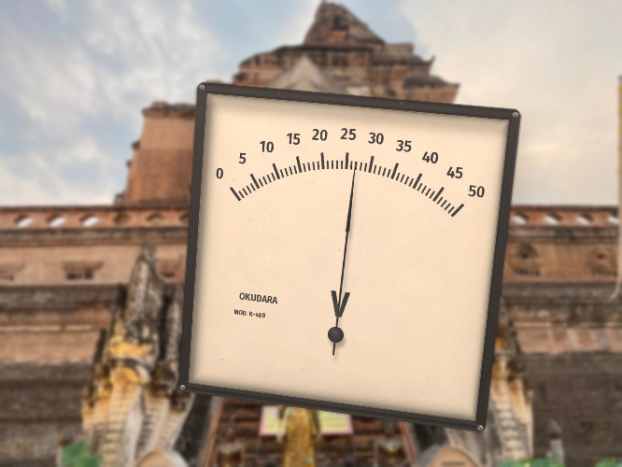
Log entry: 27 V
